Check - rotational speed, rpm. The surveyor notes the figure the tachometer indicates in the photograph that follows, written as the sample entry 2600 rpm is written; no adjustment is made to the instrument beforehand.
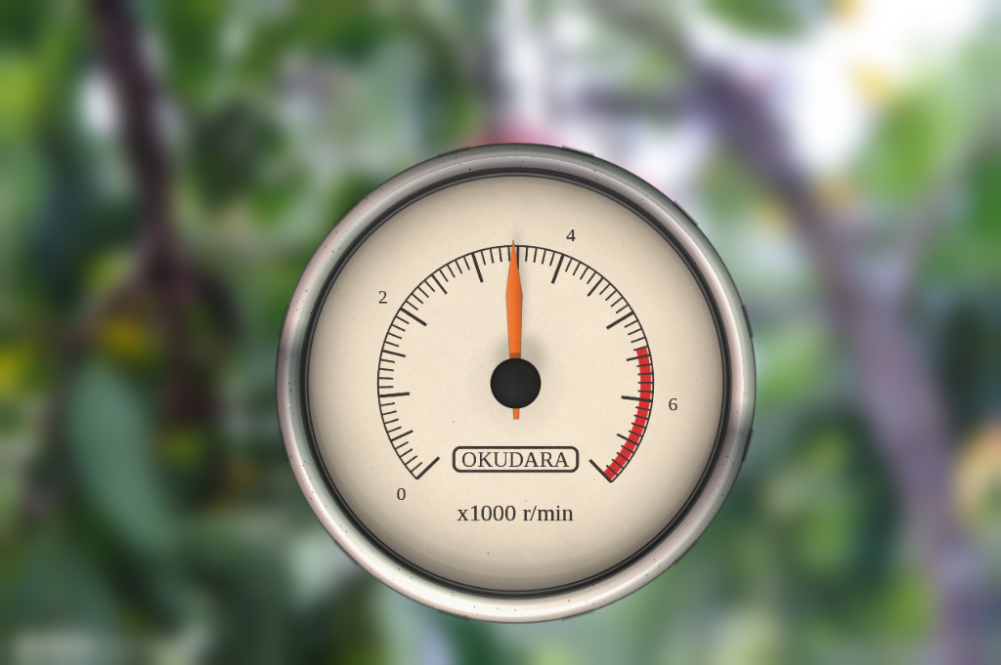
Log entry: 3450 rpm
